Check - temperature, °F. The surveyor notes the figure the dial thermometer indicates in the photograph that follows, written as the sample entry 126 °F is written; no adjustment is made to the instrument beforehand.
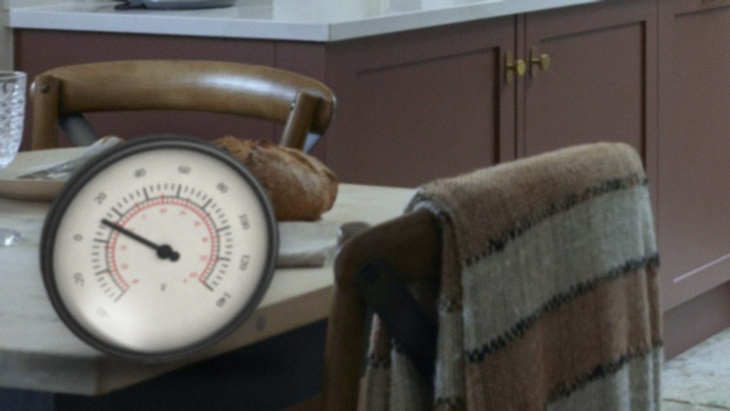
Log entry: 12 °F
